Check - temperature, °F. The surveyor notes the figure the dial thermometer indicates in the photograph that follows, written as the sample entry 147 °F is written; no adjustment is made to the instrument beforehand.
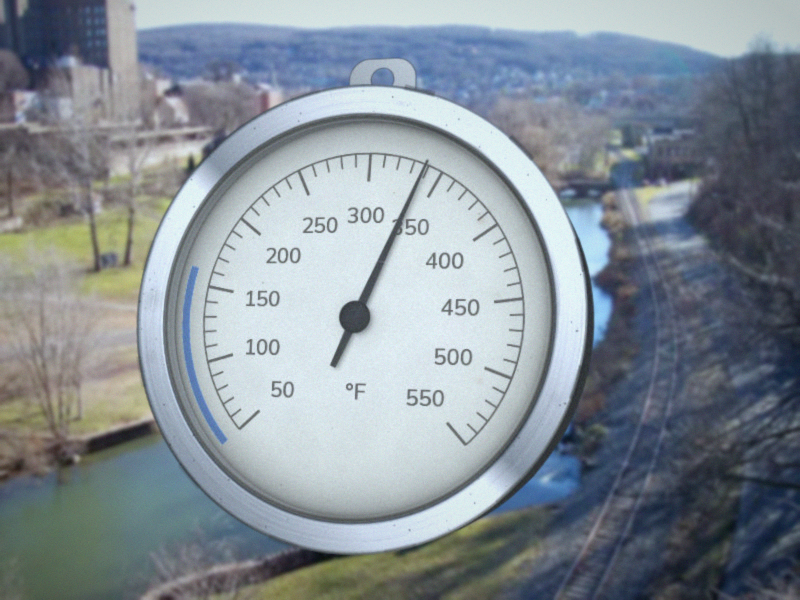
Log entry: 340 °F
